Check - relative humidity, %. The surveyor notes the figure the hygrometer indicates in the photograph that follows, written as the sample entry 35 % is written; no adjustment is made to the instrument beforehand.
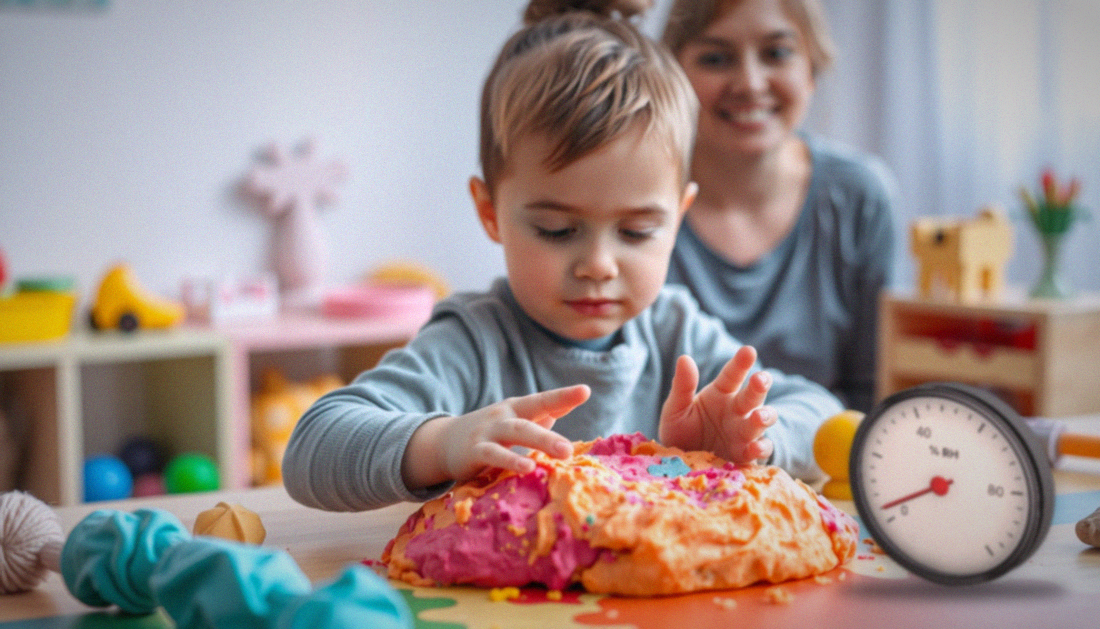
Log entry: 4 %
